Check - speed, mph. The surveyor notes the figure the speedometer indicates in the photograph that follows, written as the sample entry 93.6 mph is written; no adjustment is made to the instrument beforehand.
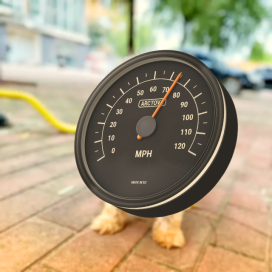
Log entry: 75 mph
